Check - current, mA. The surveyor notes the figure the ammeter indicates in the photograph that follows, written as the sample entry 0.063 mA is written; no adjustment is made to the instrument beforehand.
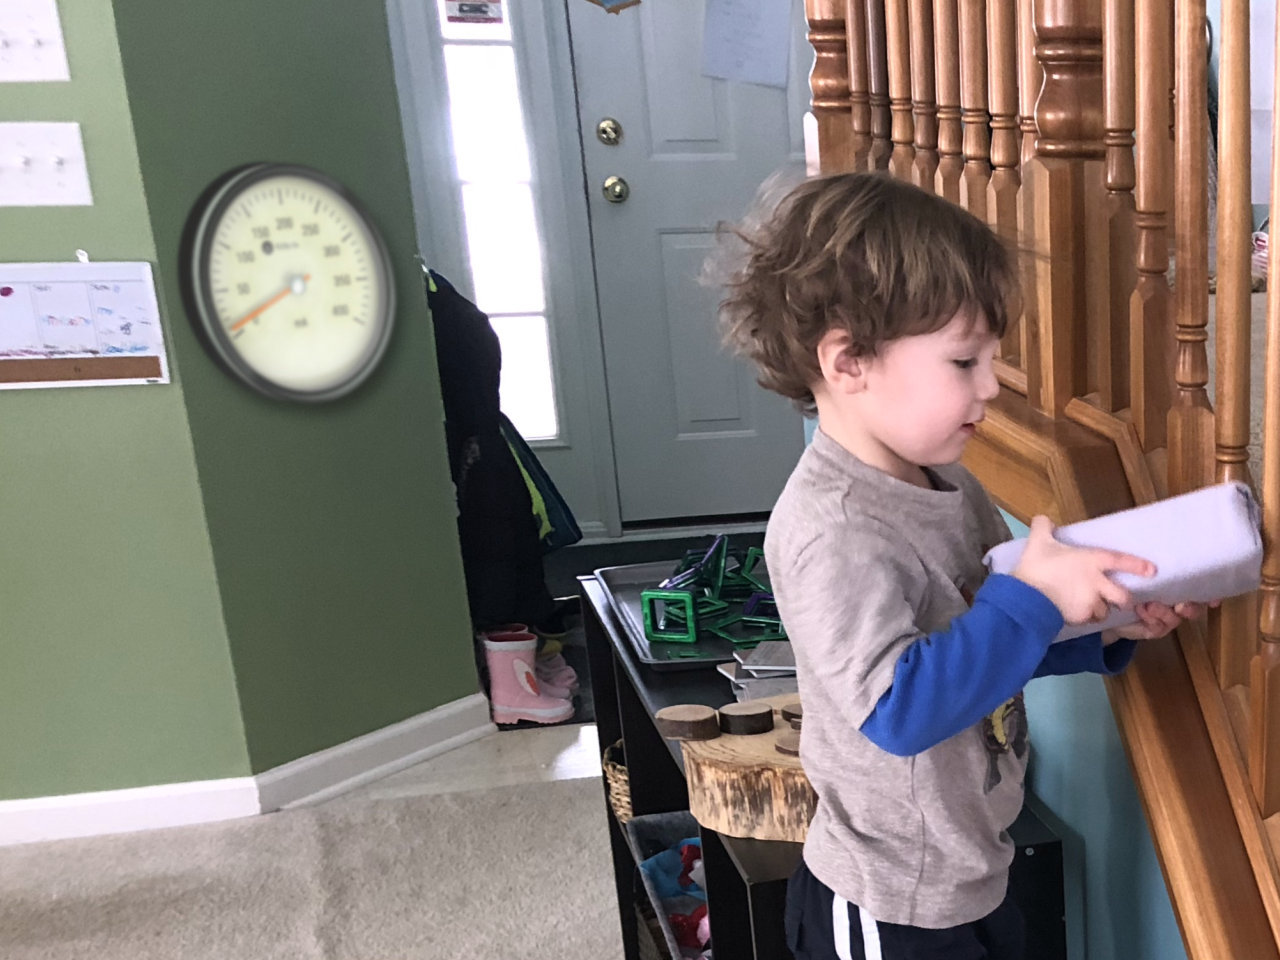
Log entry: 10 mA
